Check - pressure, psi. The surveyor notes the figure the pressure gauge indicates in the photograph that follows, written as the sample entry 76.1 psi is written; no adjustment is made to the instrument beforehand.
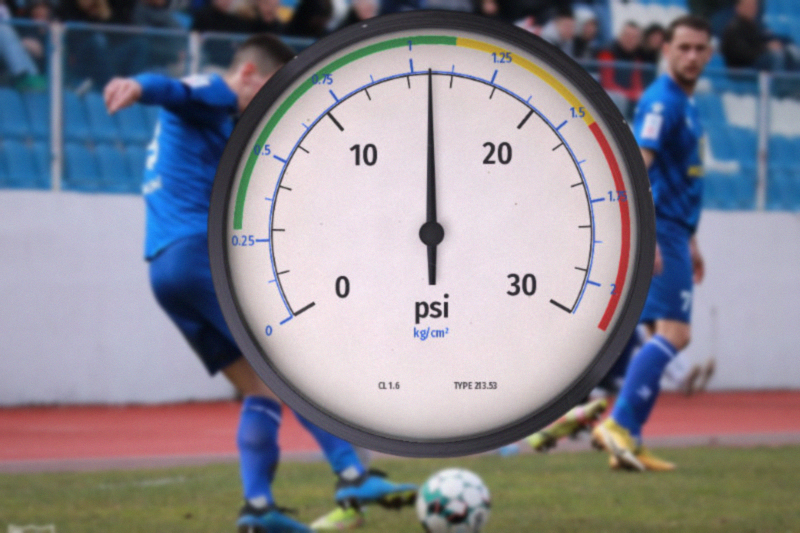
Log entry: 15 psi
